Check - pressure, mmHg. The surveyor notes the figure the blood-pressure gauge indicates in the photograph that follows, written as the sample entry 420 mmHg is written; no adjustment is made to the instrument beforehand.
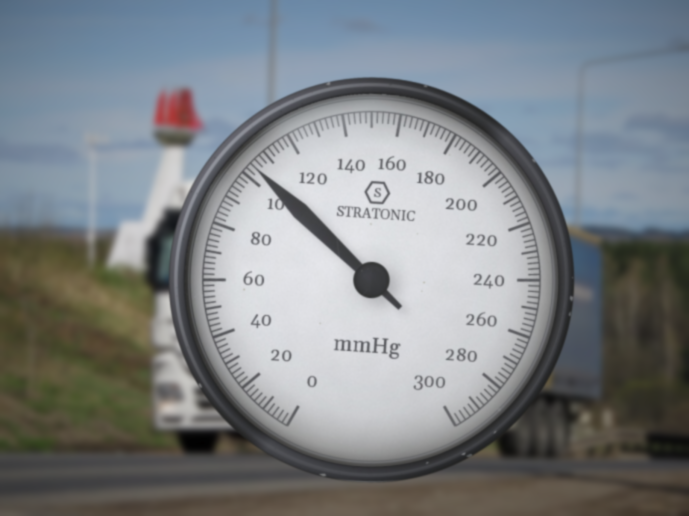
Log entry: 104 mmHg
